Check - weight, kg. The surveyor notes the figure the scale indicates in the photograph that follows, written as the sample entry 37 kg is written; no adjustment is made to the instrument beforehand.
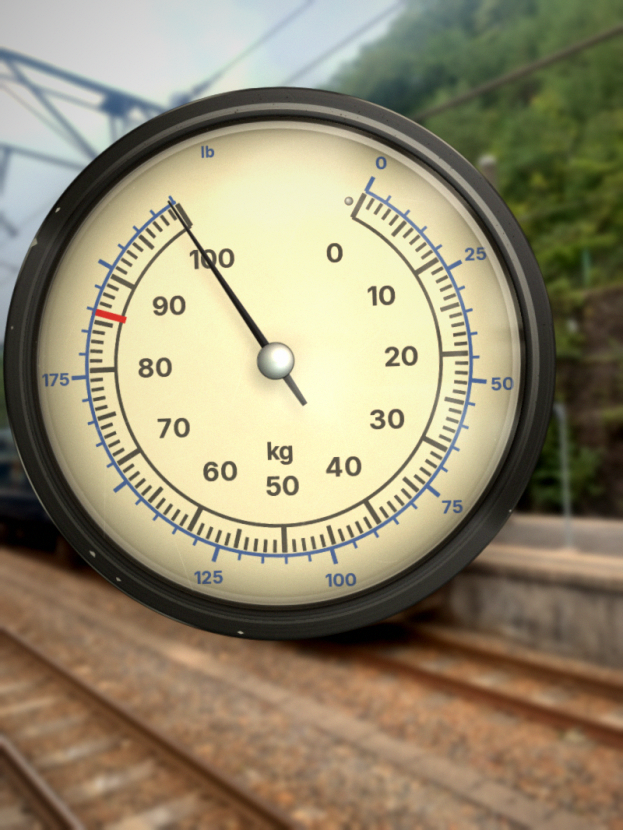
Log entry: 99.5 kg
